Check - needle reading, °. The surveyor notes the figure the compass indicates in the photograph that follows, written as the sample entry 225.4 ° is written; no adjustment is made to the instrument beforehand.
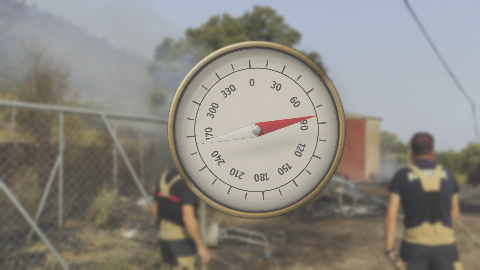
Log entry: 82.5 °
